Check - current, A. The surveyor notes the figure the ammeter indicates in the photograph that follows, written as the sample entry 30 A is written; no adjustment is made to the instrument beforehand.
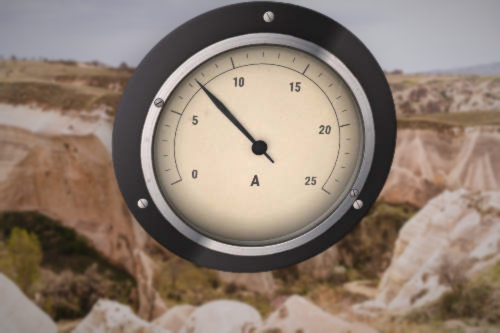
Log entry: 7.5 A
